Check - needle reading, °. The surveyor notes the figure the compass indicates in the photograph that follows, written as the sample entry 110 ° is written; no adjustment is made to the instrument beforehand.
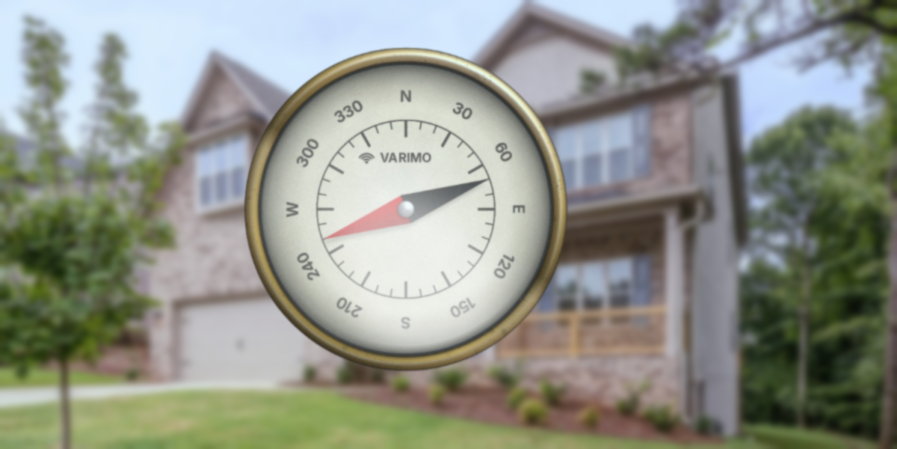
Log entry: 250 °
